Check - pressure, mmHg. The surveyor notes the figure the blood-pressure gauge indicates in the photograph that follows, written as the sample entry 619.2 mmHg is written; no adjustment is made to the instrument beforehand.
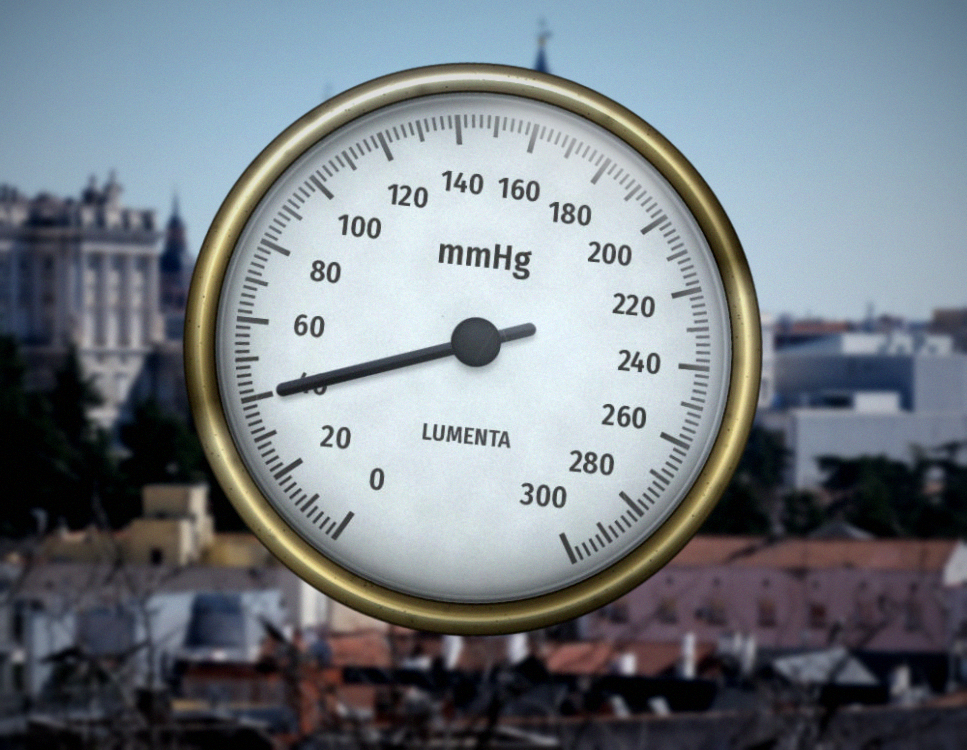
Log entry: 40 mmHg
